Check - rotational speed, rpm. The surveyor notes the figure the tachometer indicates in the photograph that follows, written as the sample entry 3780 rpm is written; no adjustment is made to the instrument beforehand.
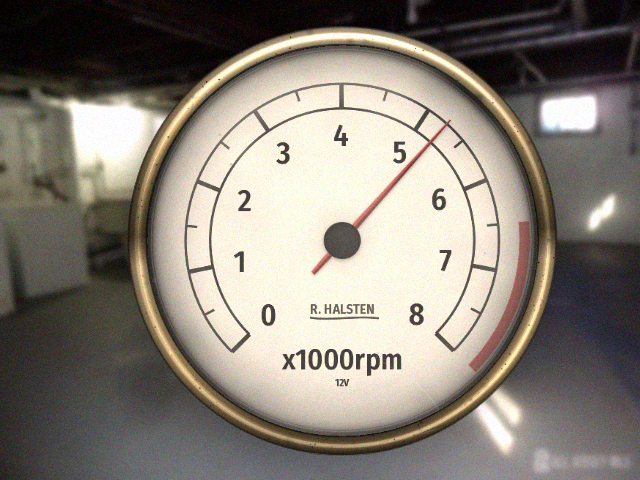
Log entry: 5250 rpm
